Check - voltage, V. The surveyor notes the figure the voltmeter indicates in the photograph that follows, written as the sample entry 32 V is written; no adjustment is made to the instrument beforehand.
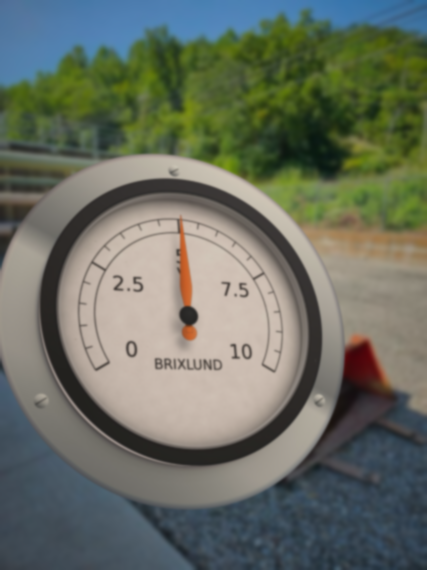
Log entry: 5 V
